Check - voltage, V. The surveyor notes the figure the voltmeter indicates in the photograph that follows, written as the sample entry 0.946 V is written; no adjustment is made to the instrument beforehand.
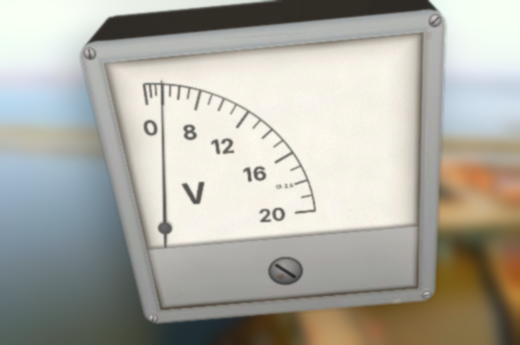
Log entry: 4 V
